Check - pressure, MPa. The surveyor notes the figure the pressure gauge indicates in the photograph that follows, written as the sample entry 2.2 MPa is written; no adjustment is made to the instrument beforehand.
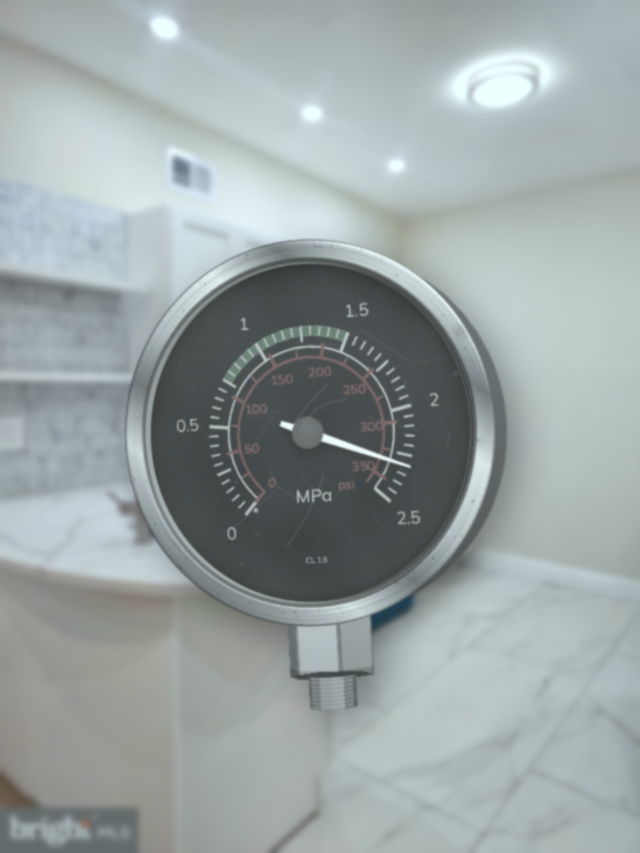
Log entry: 2.3 MPa
